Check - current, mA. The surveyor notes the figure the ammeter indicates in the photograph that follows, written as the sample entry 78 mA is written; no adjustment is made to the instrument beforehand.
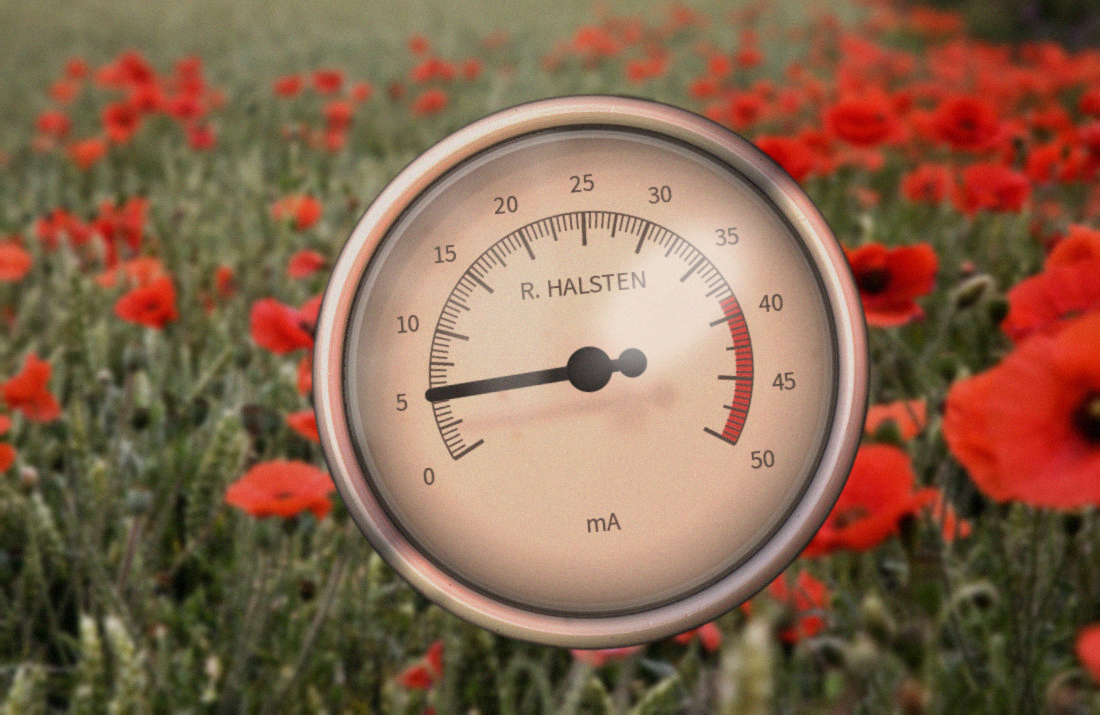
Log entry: 5 mA
